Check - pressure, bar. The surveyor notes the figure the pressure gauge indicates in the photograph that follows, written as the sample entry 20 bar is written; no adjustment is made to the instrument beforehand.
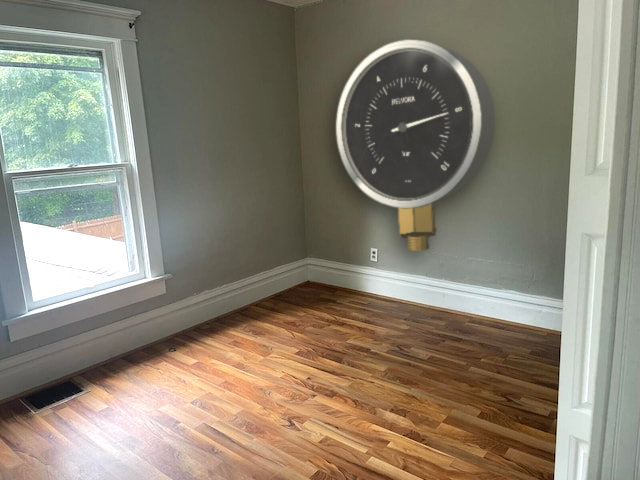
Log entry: 8 bar
